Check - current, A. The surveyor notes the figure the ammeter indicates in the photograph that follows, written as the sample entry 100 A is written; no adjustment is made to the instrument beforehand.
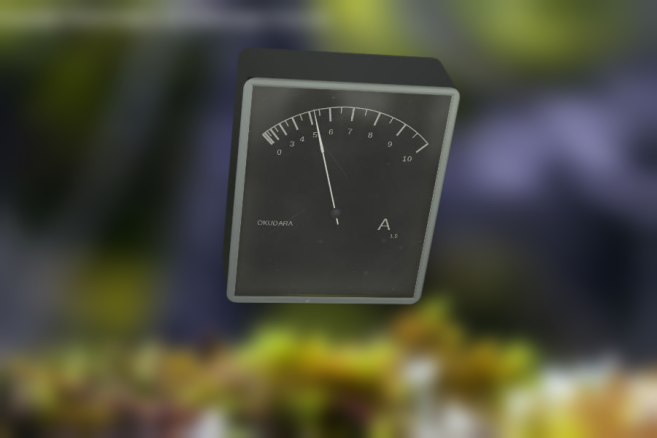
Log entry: 5.25 A
